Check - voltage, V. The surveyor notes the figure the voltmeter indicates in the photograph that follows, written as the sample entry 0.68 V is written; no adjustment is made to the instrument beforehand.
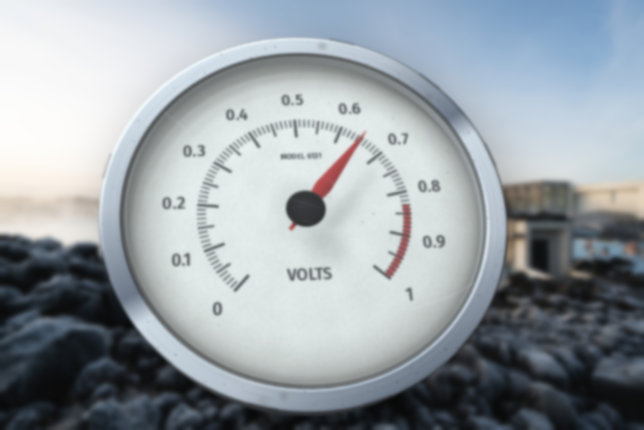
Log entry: 0.65 V
